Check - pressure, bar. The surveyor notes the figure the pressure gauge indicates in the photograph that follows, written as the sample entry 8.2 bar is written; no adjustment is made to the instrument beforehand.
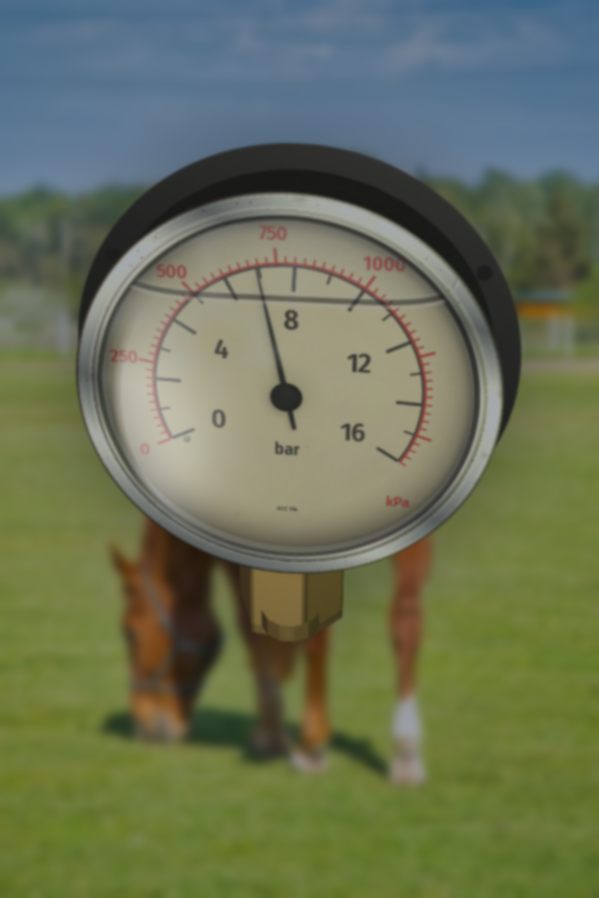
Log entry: 7 bar
